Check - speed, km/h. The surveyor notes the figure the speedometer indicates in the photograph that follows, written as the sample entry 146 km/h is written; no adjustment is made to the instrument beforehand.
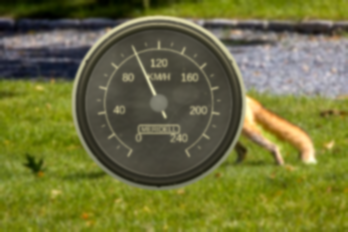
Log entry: 100 km/h
